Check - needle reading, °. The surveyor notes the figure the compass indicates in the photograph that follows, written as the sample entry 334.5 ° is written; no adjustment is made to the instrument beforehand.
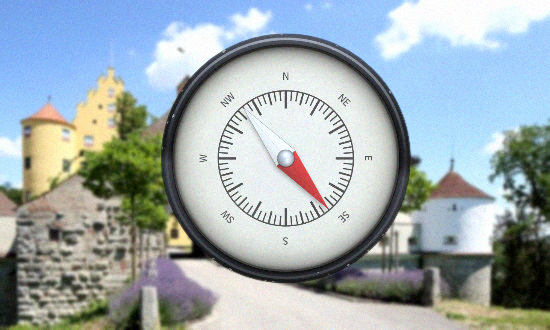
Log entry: 140 °
